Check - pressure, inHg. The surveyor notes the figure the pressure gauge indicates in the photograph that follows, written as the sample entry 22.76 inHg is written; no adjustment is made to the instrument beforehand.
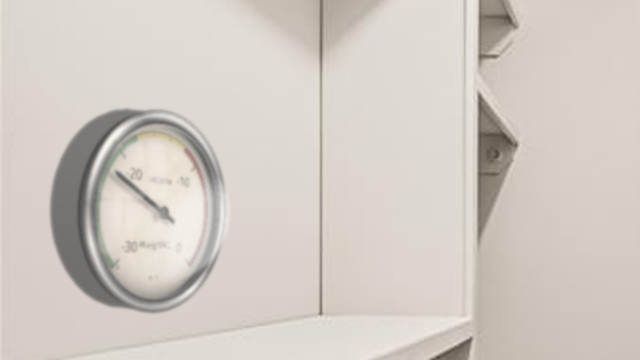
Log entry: -22 inHg
